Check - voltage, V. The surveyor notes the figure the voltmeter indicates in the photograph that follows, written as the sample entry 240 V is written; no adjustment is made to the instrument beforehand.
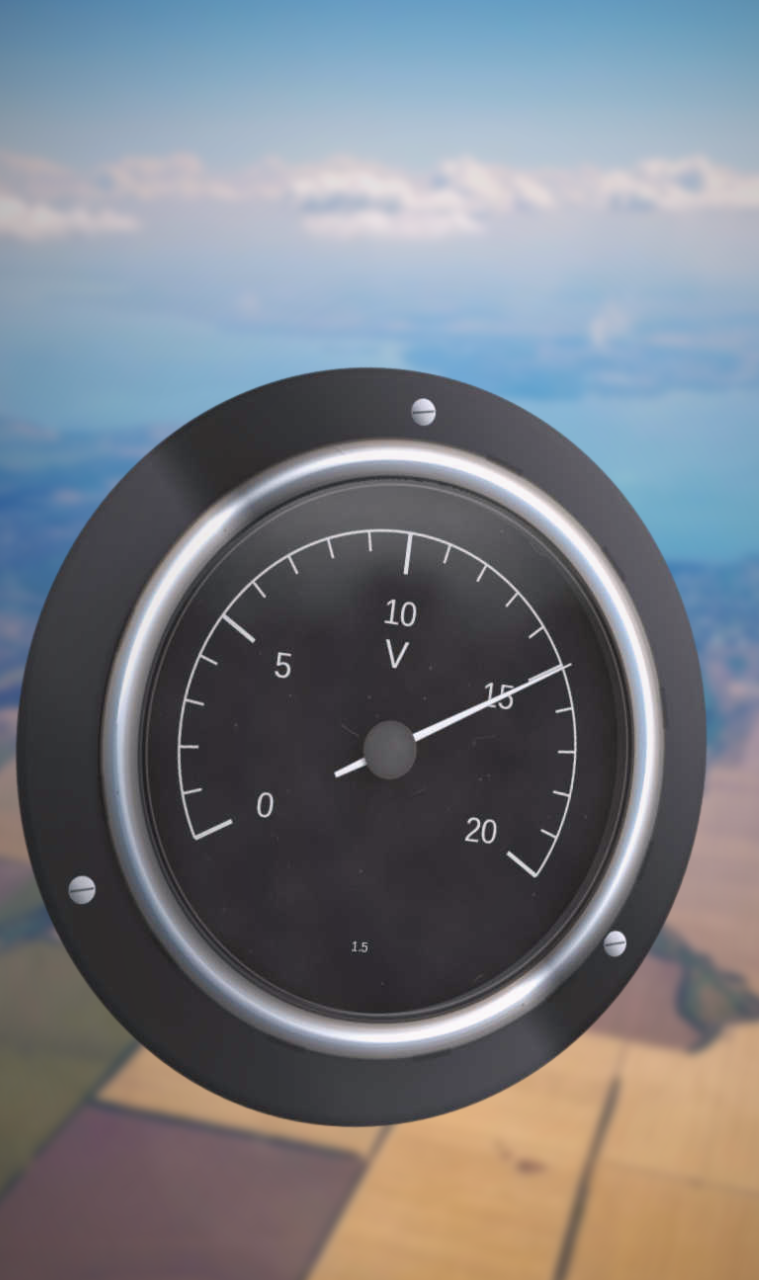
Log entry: 15 V
